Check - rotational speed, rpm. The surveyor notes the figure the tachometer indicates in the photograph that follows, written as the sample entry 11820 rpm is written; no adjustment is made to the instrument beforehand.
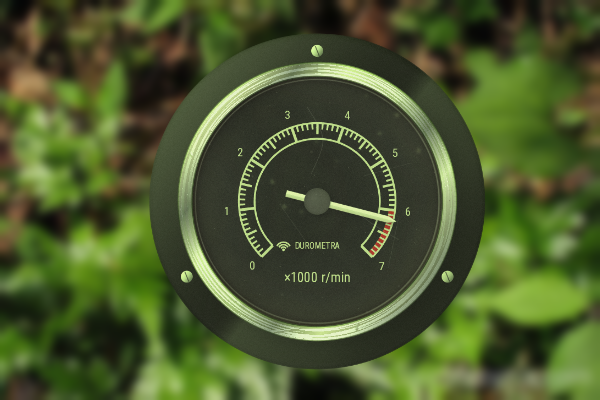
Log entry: 6200 rpm
